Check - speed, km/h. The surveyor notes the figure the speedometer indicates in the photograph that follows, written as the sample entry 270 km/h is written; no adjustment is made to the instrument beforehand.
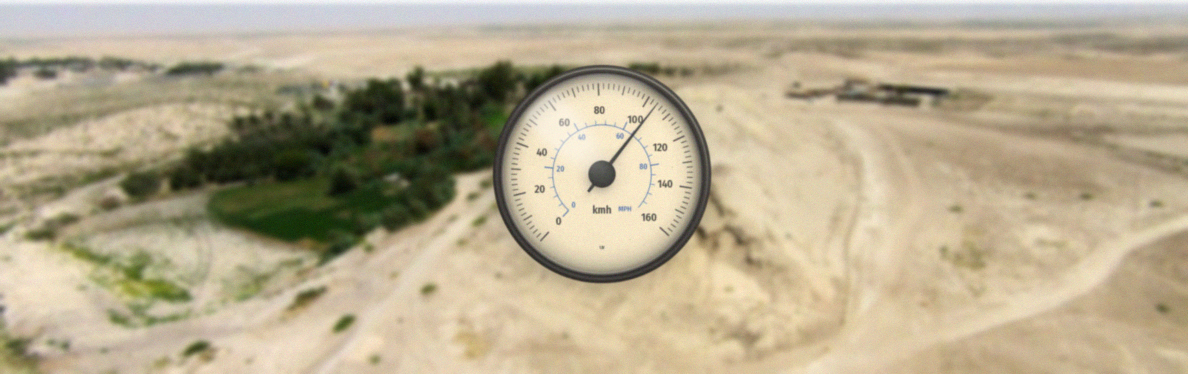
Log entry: 104 km/h
